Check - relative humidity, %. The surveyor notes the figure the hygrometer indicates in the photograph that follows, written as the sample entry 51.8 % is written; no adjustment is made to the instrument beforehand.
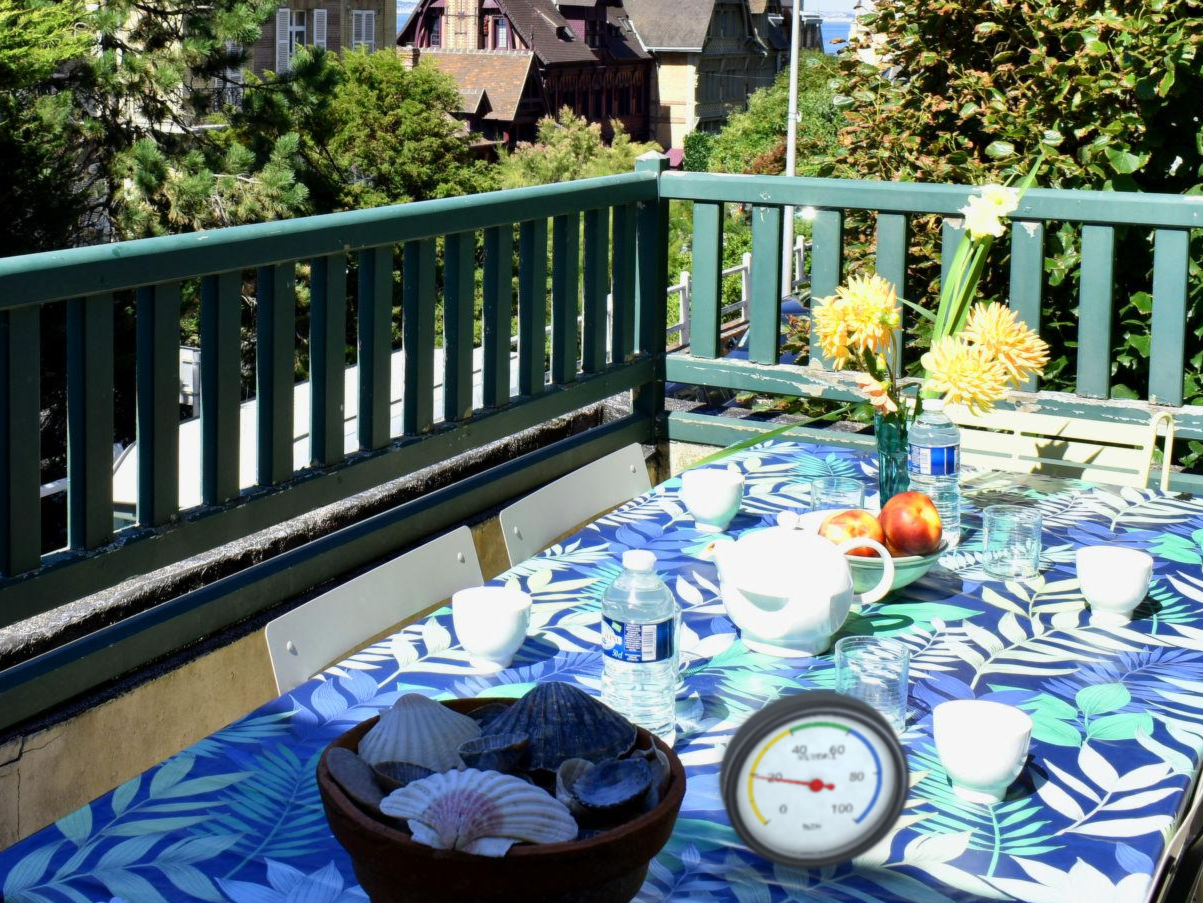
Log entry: 20 %
